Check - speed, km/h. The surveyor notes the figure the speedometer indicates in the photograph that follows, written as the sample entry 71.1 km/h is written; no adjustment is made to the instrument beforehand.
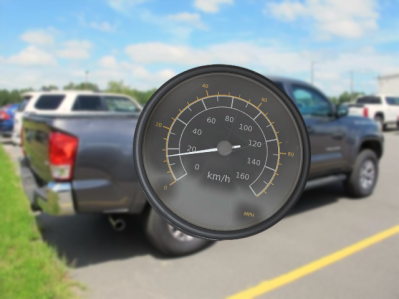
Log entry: 15 km/h
